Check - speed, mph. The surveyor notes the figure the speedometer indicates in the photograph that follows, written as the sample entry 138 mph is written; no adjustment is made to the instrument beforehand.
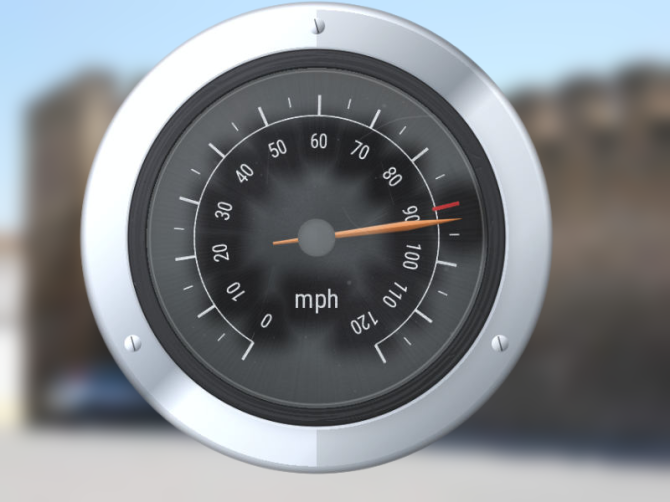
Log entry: 92.5 mph
